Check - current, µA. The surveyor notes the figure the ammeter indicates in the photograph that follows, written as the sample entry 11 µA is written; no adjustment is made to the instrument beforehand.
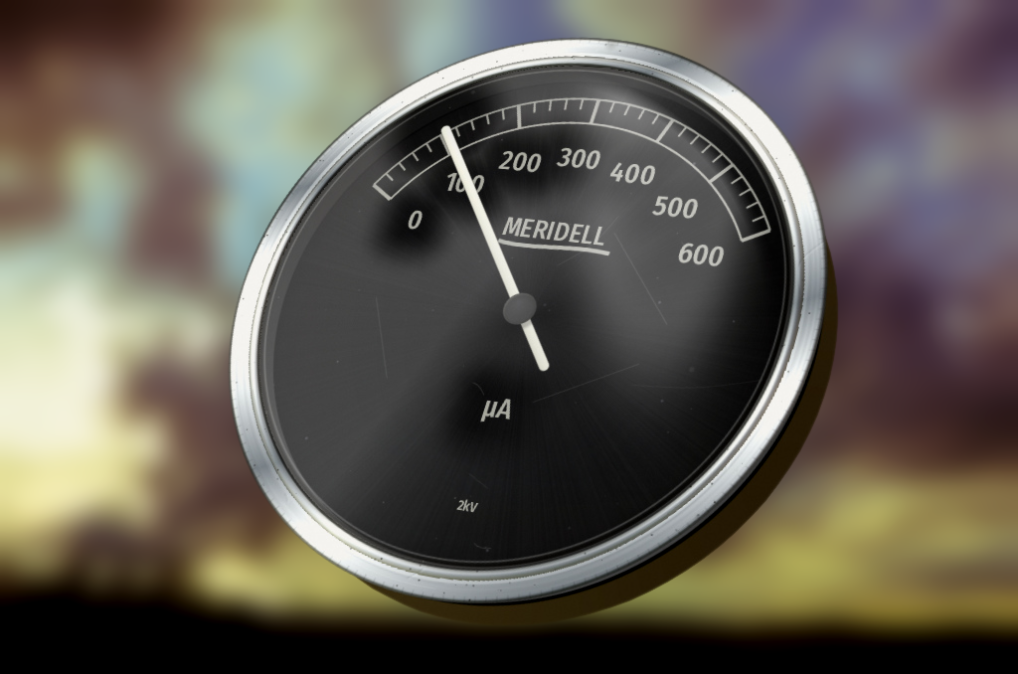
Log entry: 110 µA
